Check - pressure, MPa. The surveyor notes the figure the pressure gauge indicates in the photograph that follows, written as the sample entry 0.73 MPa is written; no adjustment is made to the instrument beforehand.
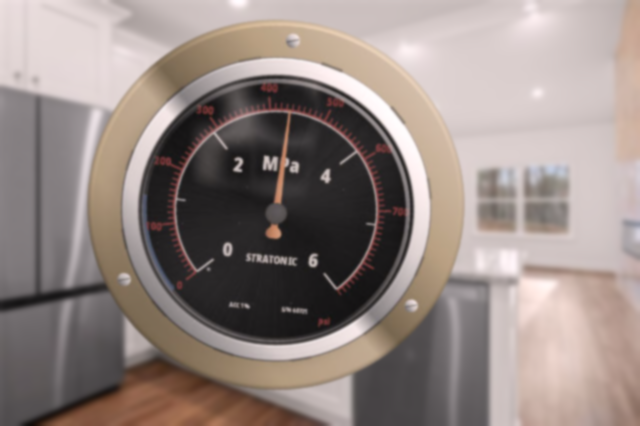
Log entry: 3 MPa
